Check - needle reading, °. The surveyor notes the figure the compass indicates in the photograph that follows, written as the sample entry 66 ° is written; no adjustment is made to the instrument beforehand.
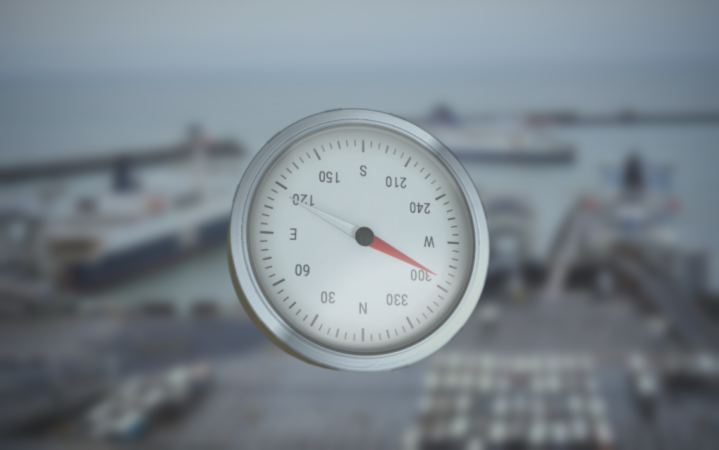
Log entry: 295 °
